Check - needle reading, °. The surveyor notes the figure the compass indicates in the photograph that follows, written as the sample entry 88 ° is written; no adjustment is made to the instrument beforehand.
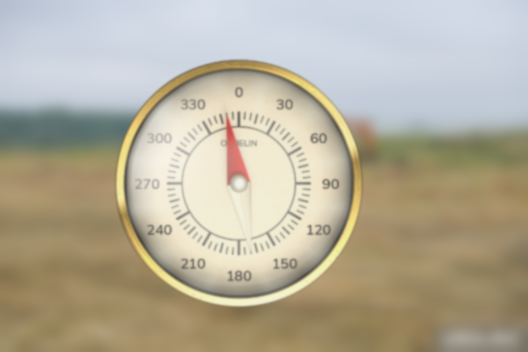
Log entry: 350 °
